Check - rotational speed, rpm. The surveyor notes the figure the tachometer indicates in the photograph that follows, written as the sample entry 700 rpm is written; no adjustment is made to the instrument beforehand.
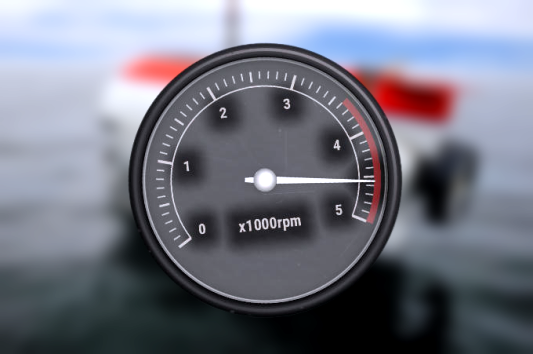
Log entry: 4550 rpm
